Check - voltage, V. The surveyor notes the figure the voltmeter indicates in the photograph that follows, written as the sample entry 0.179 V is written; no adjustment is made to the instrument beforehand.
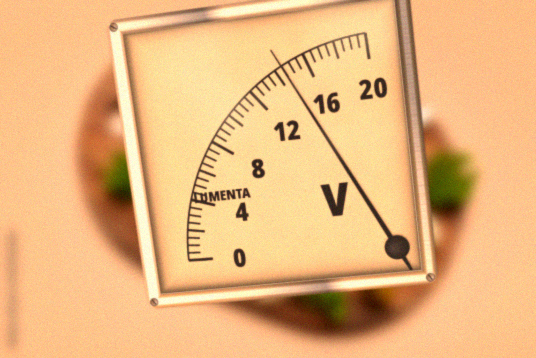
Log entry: 14.5 V
